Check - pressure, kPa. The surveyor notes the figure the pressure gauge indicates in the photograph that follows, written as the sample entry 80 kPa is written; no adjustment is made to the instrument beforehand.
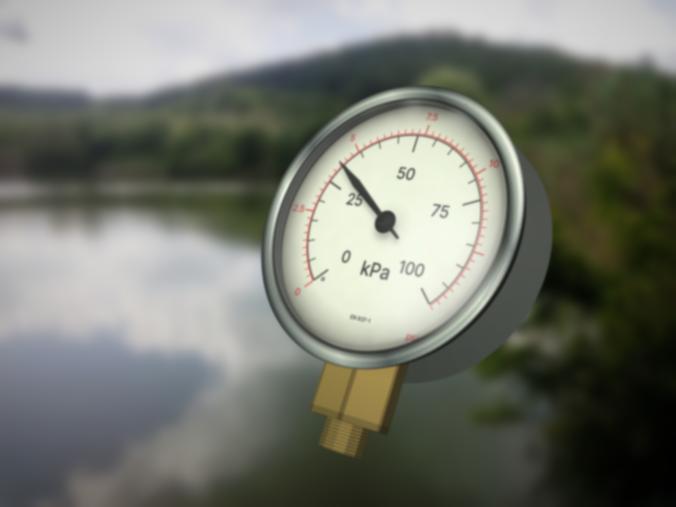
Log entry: 30 kPa
